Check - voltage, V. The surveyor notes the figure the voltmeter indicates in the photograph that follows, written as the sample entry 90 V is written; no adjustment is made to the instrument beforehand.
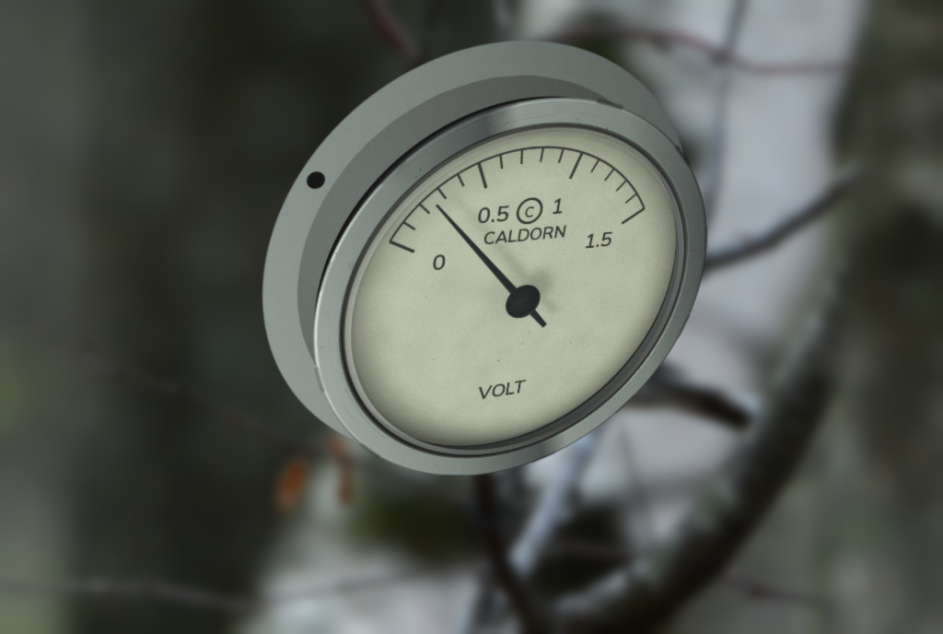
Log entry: 0.25 V
